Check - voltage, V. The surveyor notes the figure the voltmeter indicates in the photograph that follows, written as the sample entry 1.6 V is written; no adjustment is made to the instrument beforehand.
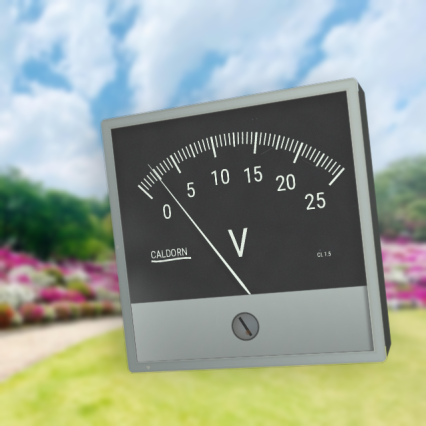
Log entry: 2.5 V
